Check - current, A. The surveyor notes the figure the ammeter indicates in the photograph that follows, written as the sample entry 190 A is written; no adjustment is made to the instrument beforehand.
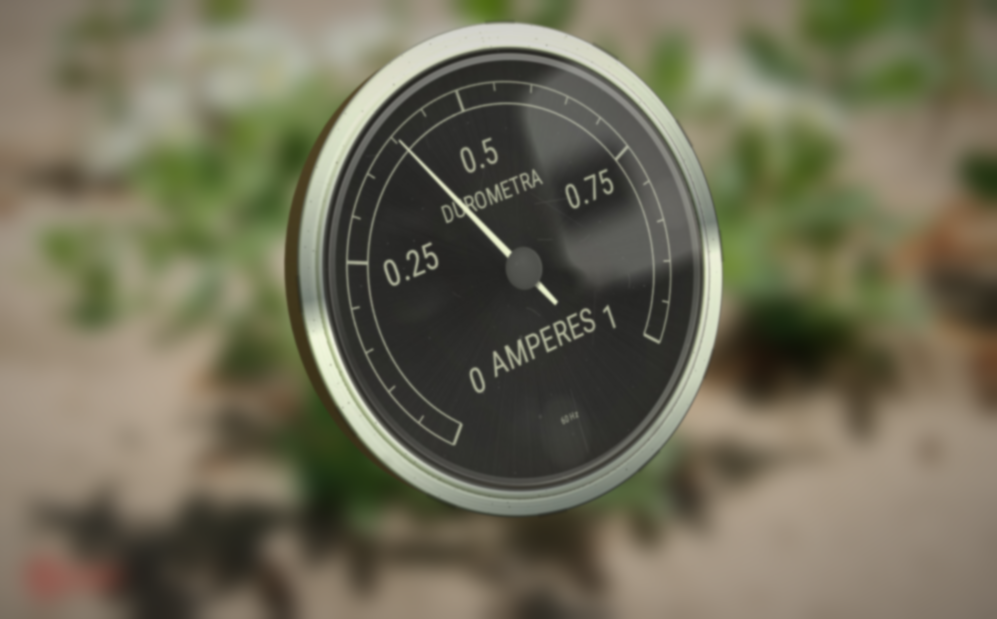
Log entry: 0.4 A
